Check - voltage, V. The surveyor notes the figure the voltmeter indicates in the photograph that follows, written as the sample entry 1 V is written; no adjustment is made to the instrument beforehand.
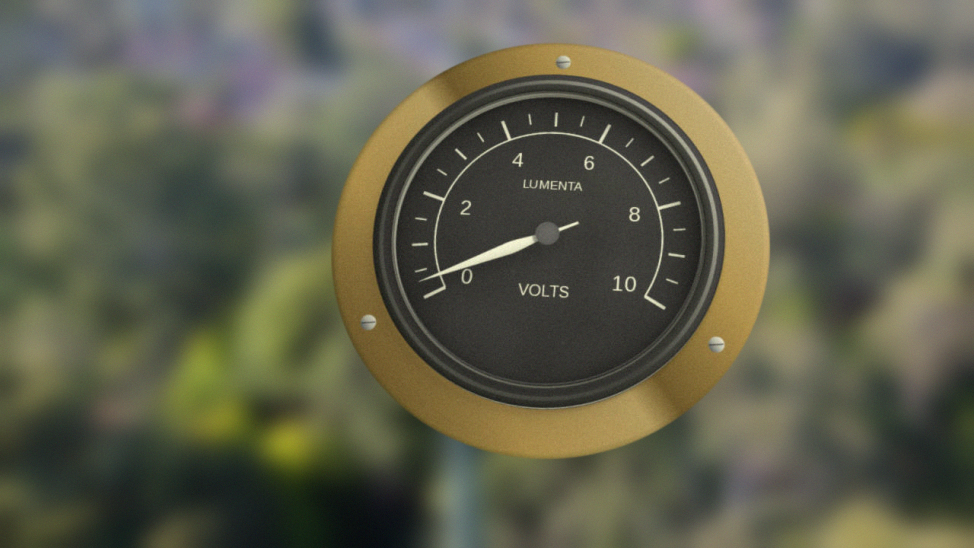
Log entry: 0.25 V
